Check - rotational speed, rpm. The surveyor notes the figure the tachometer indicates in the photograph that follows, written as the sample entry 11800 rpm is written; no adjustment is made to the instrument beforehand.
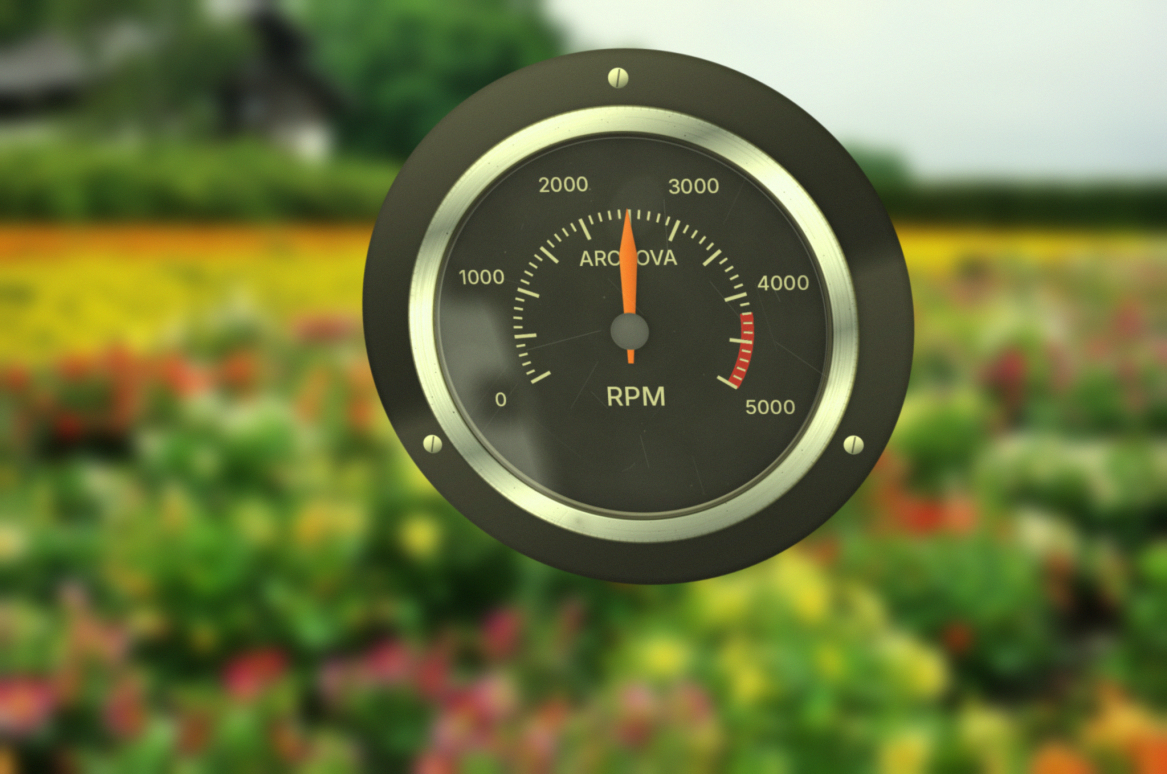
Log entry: 2500 rpm
